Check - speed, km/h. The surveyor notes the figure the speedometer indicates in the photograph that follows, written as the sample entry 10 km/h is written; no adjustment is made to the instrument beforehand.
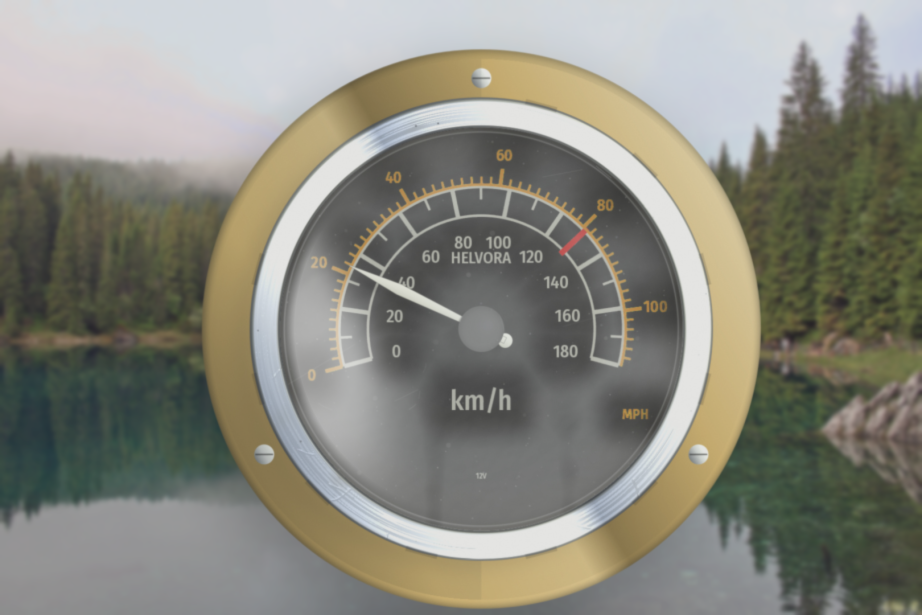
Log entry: 35 km/h
